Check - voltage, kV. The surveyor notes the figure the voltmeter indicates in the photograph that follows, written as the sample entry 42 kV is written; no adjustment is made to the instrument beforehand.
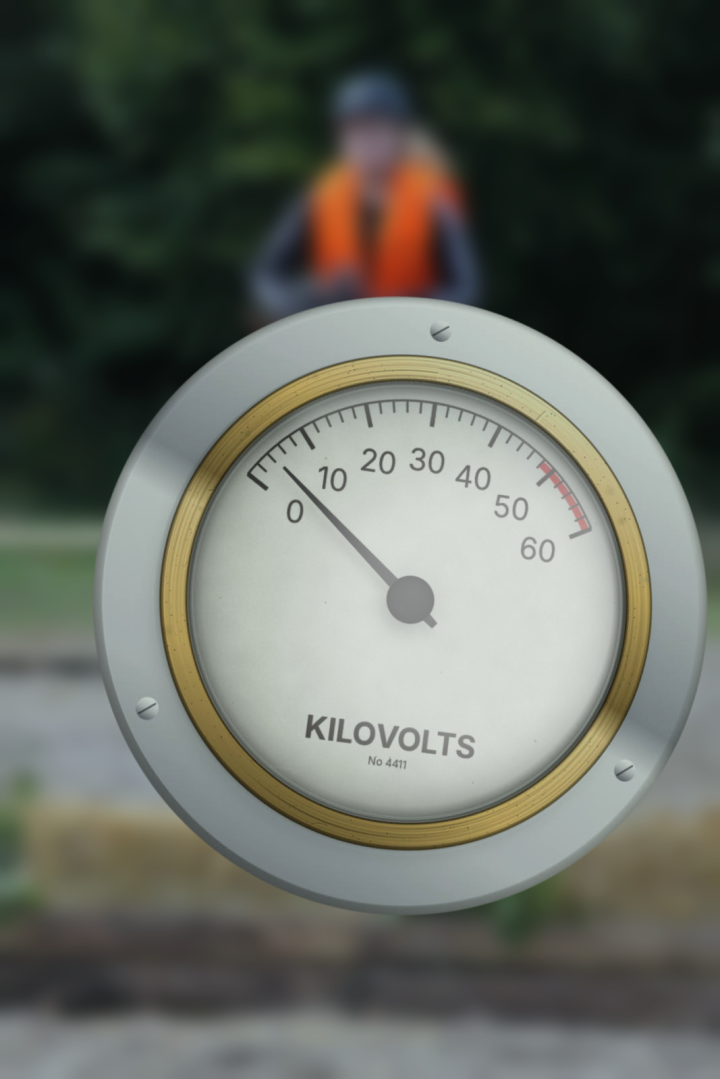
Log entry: 4 kV
